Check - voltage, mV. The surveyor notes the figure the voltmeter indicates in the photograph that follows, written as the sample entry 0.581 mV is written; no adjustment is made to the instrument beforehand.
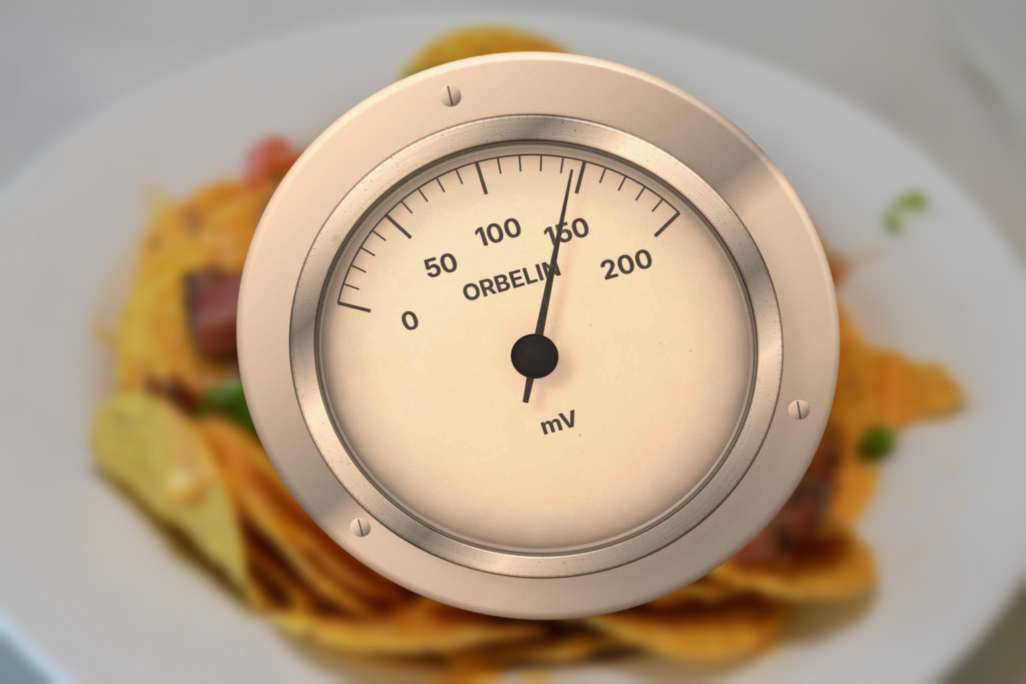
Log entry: 145 mV
